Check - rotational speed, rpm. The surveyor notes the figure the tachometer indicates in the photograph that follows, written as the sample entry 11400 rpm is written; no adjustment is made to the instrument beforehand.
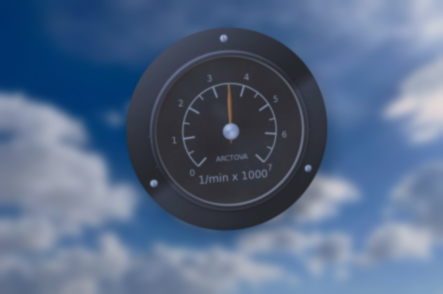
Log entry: 3500 rpm
